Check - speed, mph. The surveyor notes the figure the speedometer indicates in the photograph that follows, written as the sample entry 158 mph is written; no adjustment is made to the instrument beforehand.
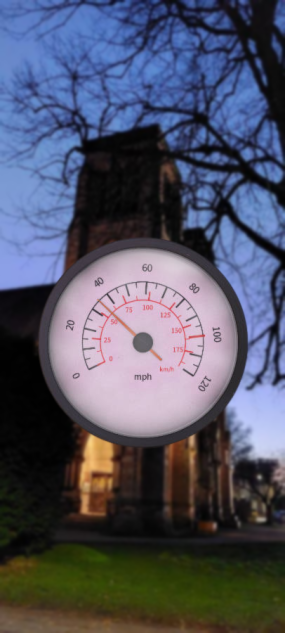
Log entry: 35 mph
